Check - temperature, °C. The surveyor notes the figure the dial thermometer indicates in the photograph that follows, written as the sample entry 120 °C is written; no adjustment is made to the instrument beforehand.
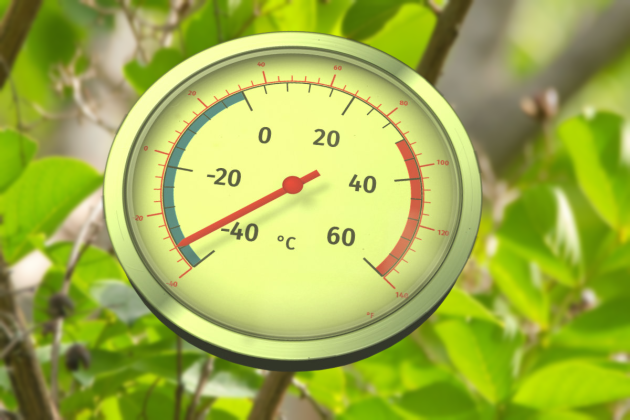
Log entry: -36 °C
